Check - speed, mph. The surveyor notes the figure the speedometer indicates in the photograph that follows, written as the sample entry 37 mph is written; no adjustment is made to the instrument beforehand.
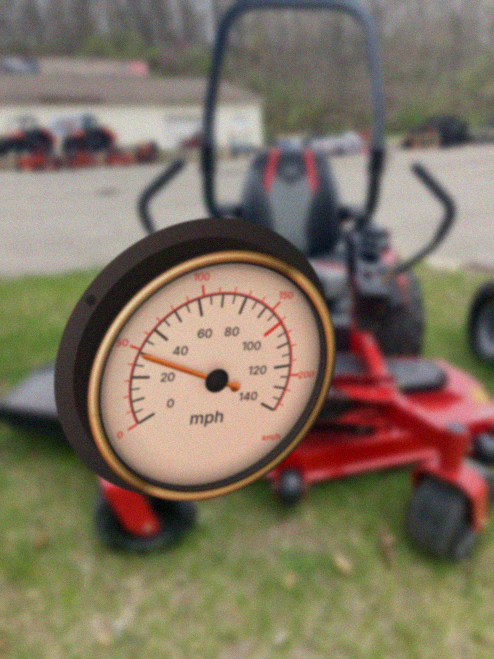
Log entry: 30 mph
